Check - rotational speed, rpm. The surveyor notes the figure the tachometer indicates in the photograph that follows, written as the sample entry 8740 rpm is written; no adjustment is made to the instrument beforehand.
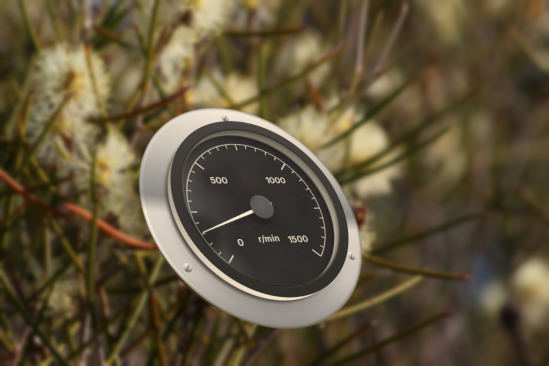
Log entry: 150 rpm
